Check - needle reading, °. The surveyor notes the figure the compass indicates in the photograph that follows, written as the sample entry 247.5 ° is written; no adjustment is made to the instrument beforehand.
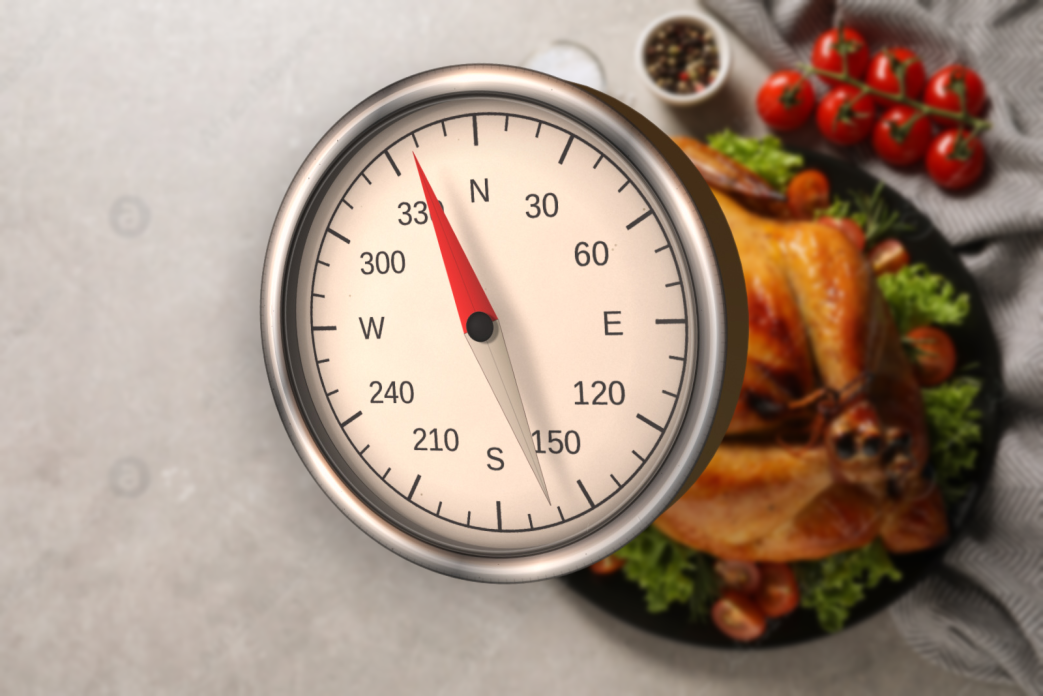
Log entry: 340 °
